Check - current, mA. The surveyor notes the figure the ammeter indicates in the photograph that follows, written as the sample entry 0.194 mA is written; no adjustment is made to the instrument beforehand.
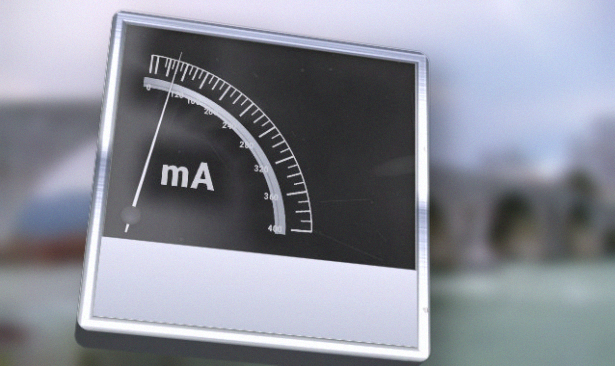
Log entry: 100 mA
